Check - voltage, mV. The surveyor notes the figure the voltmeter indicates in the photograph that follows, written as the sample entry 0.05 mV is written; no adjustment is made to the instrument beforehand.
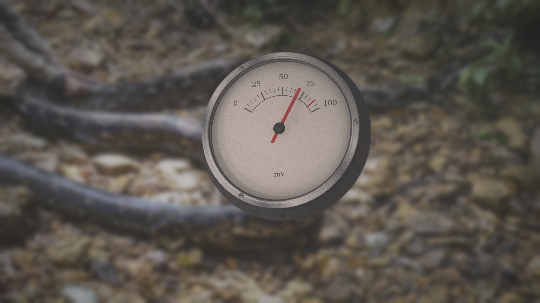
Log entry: 70 mV
